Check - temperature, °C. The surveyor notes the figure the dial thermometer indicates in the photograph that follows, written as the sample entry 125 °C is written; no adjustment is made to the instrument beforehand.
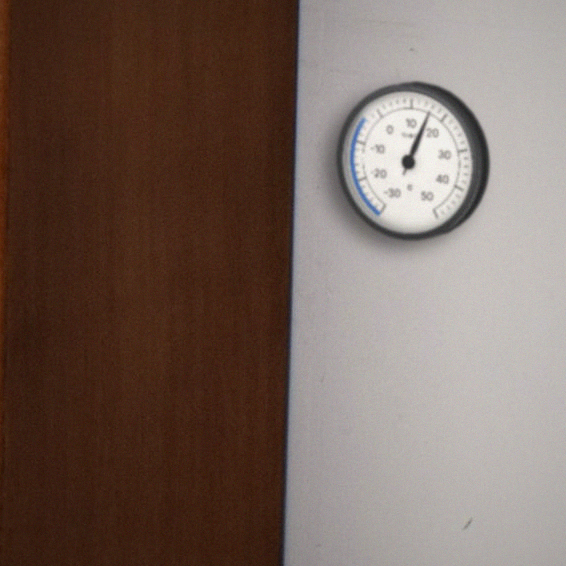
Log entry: 16 °C
